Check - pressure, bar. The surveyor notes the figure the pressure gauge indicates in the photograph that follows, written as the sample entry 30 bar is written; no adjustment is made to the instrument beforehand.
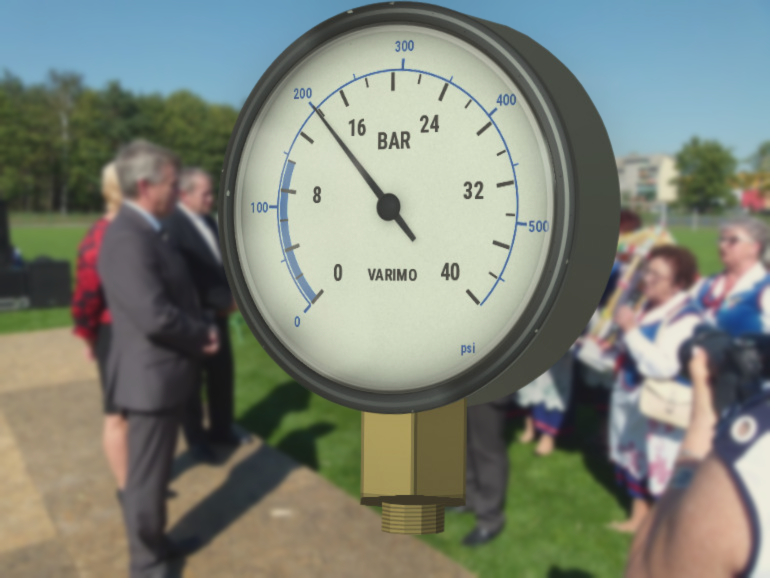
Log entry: 14 bar
